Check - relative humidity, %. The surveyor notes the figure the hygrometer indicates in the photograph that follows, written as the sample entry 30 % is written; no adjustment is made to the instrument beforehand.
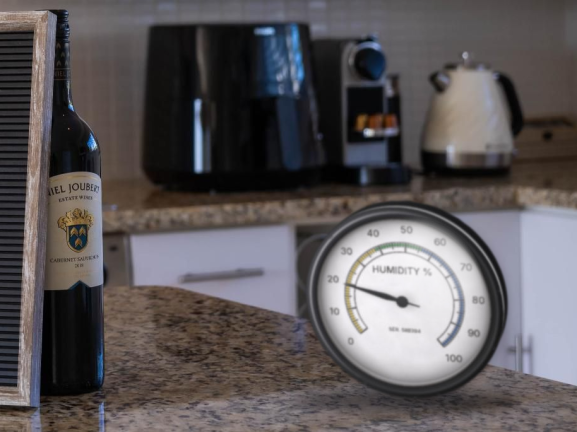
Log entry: 20 %
